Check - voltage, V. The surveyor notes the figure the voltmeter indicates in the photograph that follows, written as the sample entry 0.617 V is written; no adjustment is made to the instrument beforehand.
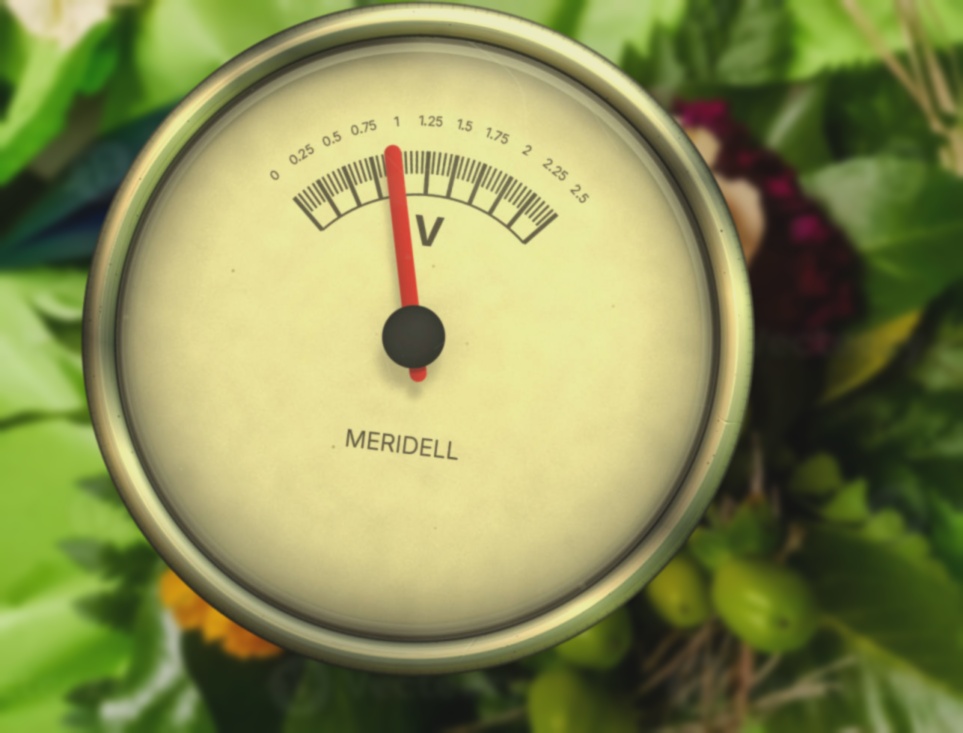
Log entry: 0.95 V
